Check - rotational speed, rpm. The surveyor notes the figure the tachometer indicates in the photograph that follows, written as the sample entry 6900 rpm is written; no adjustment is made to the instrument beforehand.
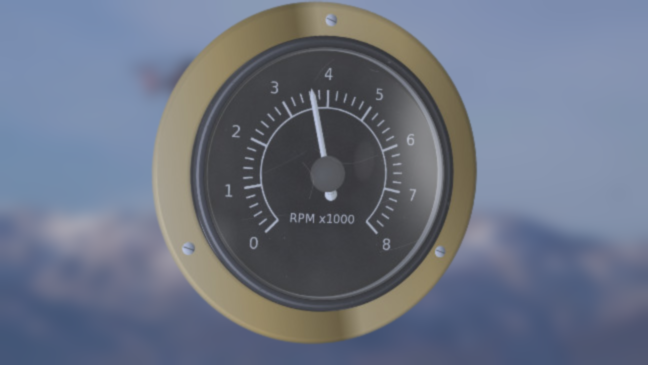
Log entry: 3600 rpm
